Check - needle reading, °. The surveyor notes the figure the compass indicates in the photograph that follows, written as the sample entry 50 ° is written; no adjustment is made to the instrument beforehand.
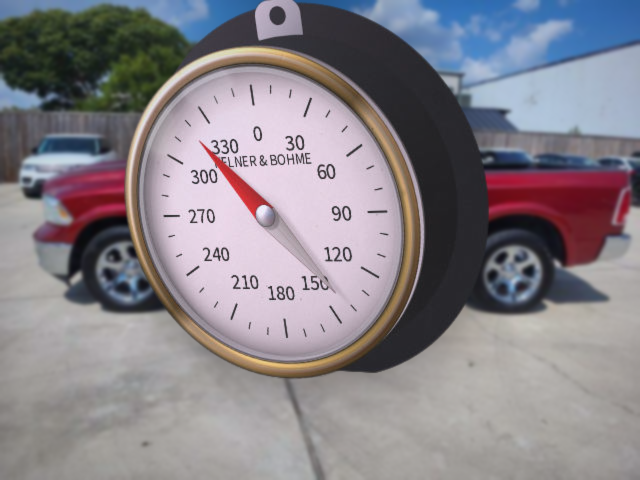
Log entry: 320 °
